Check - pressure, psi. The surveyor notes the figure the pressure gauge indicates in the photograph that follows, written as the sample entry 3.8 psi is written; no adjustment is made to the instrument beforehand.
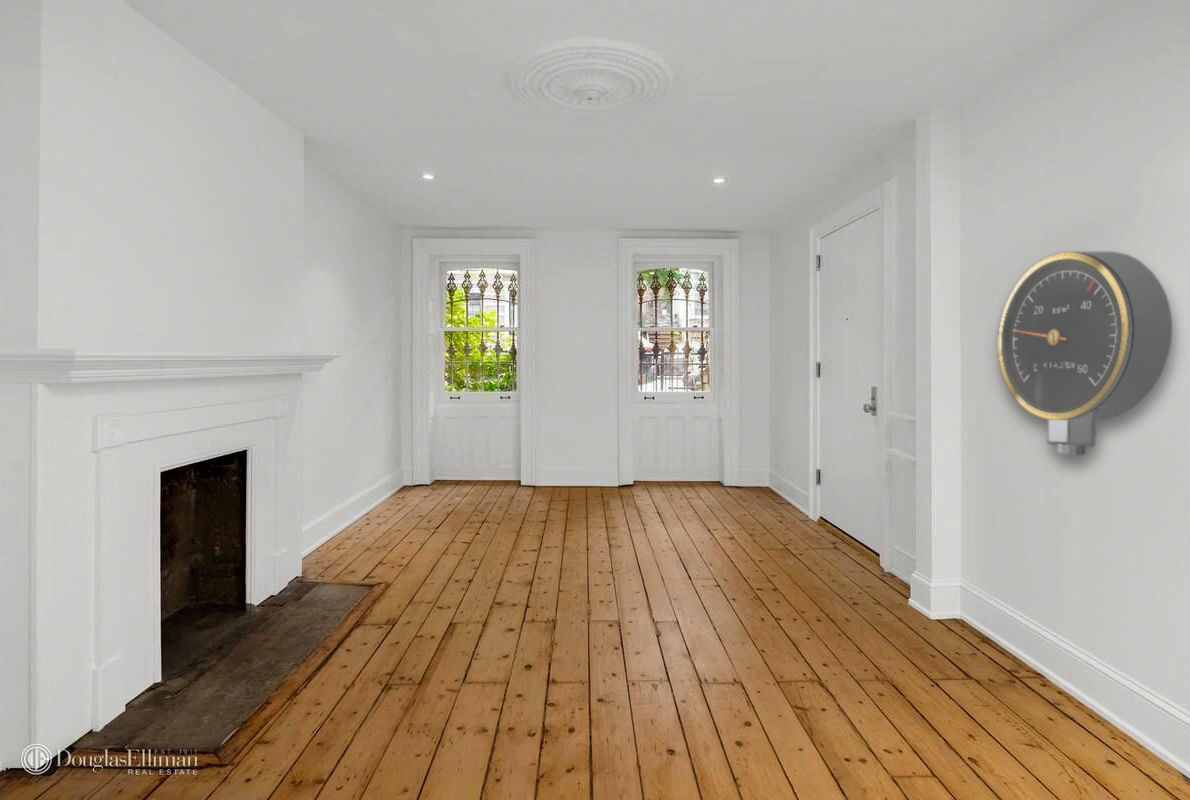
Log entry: 12 psi
